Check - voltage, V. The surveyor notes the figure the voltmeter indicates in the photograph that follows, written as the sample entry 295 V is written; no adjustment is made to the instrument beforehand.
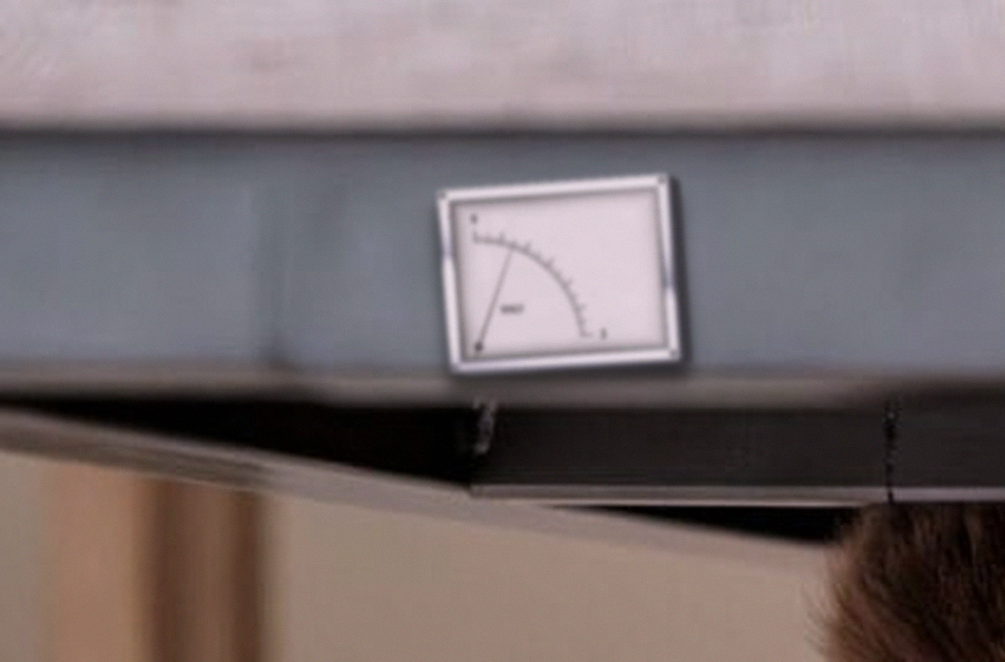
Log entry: 0.75 V
